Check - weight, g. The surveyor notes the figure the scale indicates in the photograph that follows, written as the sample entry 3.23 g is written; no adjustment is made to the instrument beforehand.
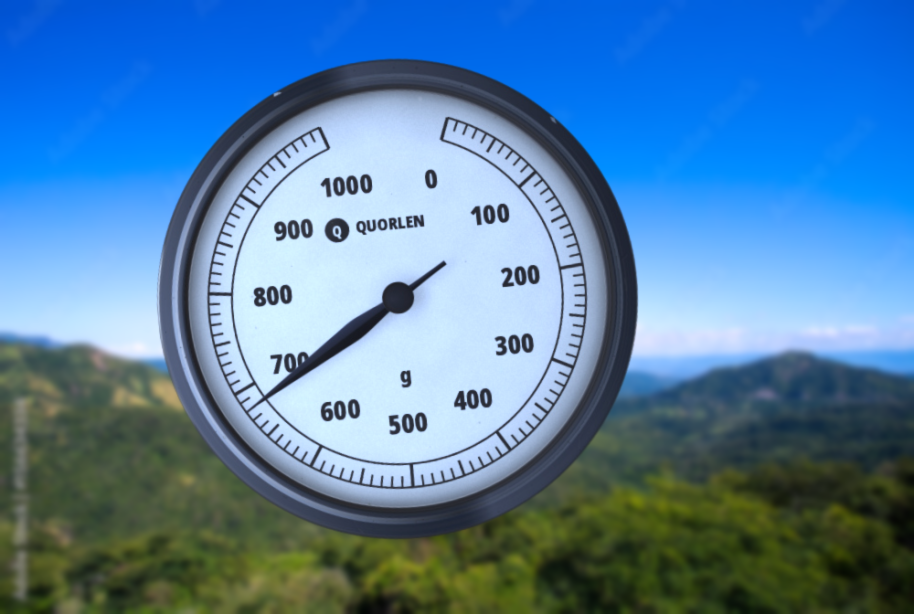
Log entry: 680 g
